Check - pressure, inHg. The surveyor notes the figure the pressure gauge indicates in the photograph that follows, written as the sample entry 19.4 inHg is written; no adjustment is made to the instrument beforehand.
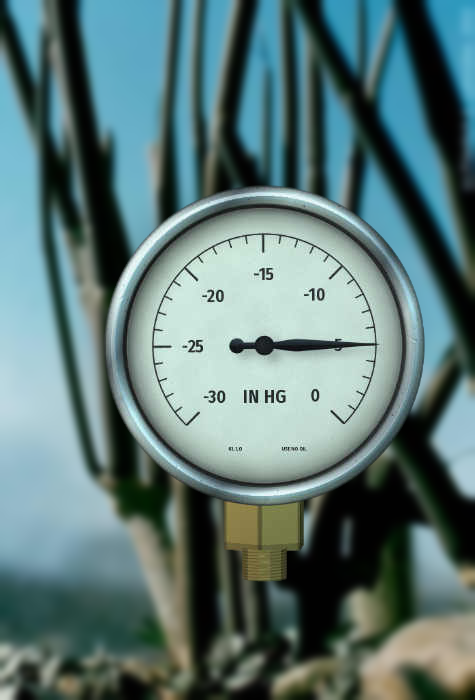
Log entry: -5 inHg
